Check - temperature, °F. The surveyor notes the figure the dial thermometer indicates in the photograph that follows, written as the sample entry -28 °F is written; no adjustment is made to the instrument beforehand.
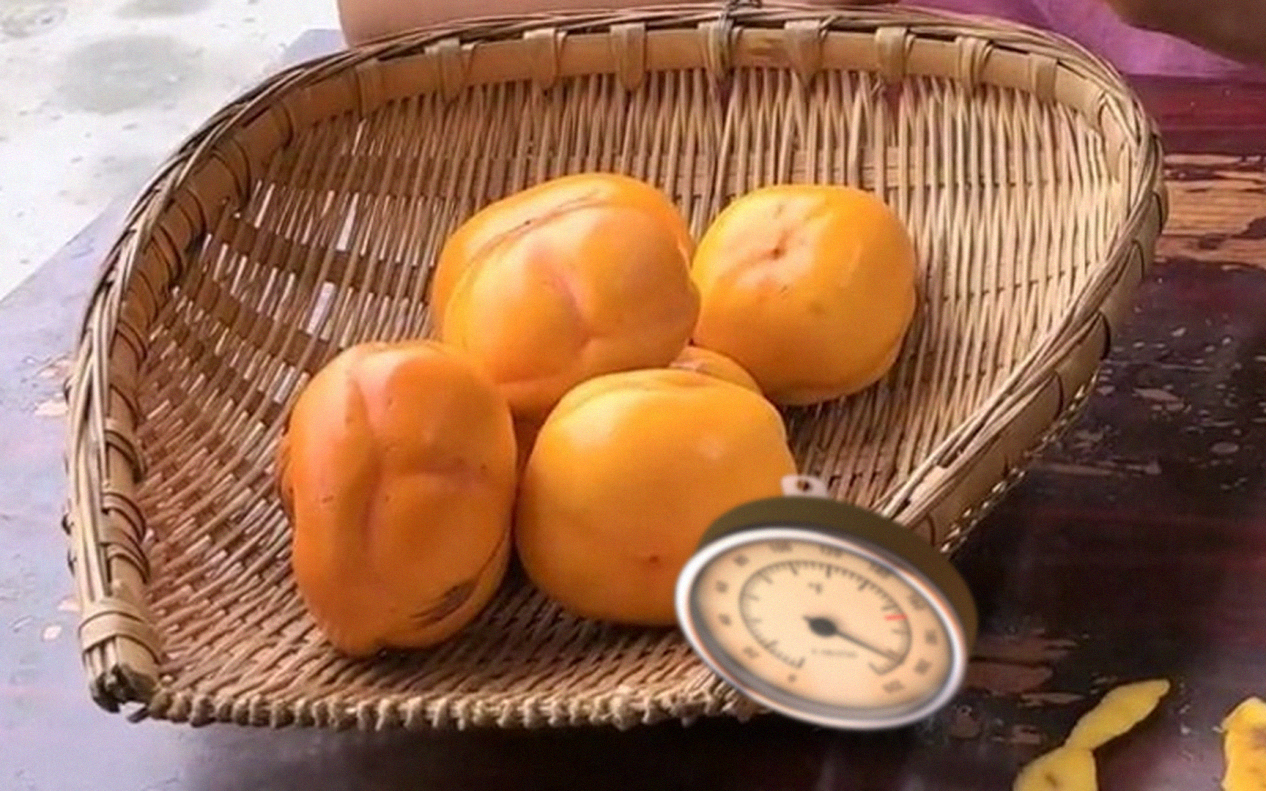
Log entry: 200 °F
